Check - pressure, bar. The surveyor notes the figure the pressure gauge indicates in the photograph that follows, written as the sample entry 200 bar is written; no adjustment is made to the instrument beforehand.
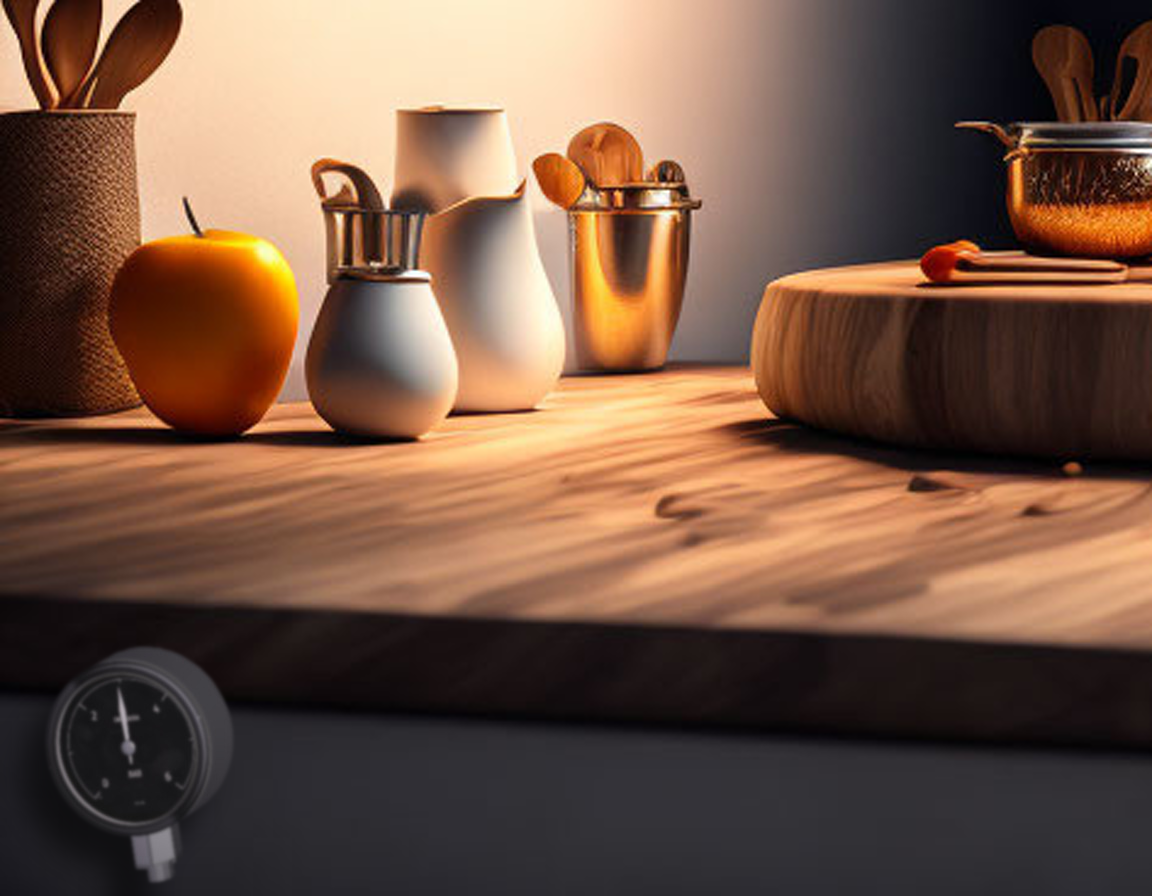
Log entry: 3 bar
